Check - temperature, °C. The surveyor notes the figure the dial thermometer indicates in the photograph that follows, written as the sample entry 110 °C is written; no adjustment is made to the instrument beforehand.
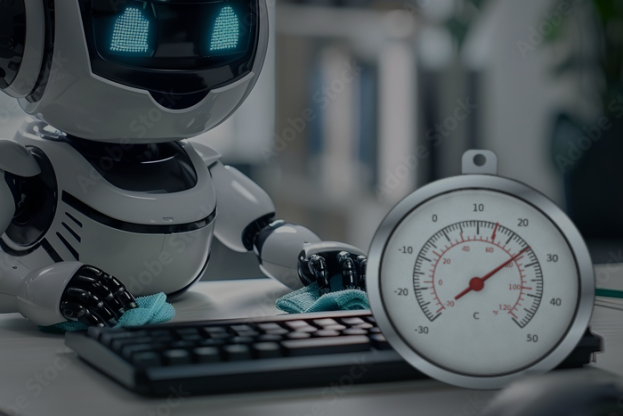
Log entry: 25 °C
